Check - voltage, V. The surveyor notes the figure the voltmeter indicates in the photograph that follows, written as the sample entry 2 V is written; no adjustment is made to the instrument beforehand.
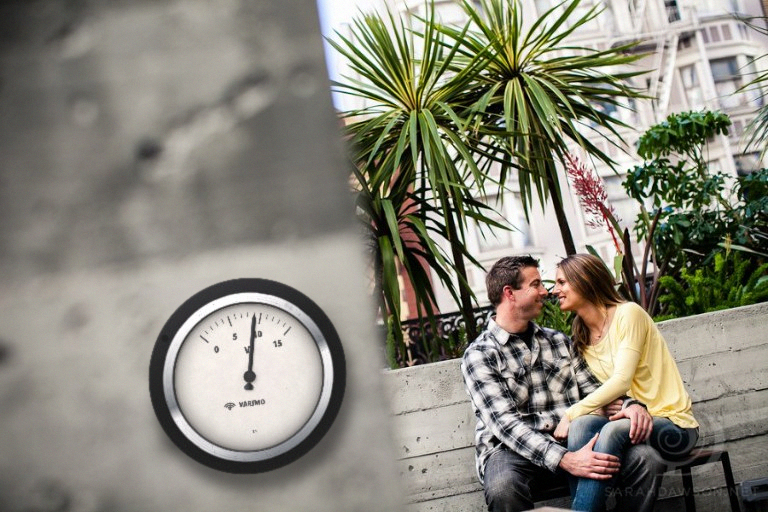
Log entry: 9 V
